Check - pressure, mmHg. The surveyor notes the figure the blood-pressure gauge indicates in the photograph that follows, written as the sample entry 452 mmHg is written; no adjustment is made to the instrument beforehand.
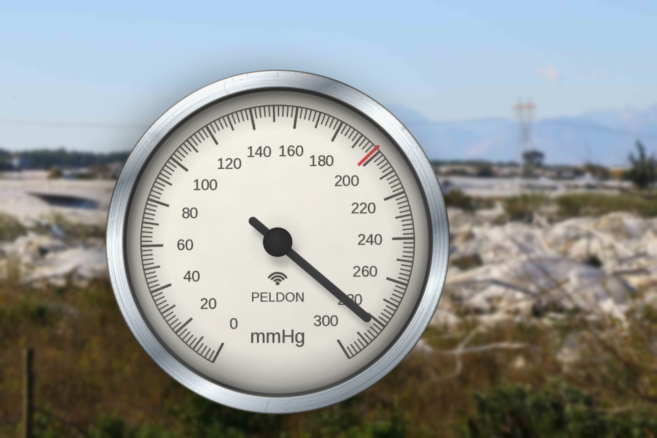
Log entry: 282 mmHg
